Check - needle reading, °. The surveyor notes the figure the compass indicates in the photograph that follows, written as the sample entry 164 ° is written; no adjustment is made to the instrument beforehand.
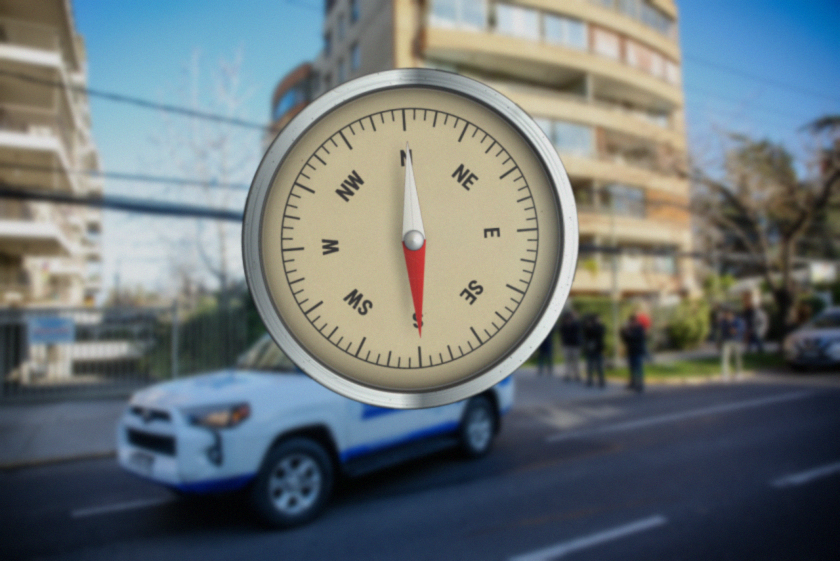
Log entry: 180 °
